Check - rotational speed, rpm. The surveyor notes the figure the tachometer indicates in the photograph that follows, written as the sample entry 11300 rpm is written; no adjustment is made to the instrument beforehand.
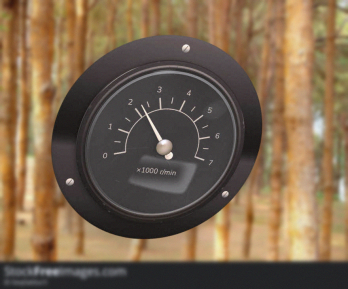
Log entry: 2250 rpm
